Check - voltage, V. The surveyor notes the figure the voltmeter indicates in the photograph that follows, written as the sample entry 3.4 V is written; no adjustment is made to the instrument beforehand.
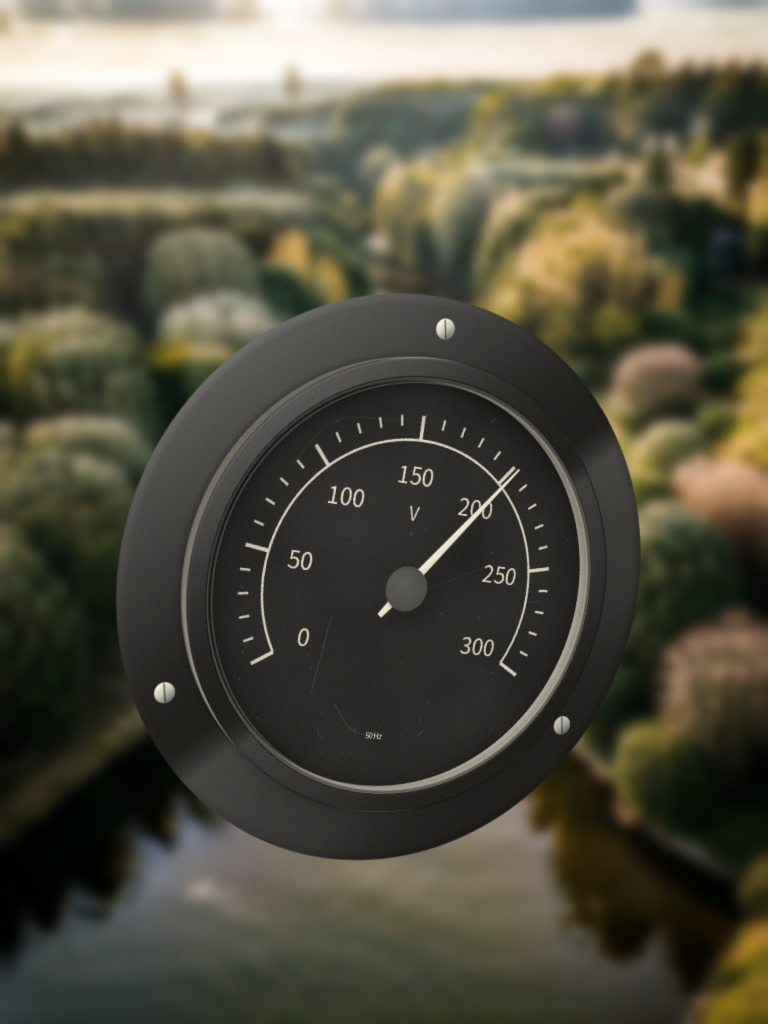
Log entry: 200 V
